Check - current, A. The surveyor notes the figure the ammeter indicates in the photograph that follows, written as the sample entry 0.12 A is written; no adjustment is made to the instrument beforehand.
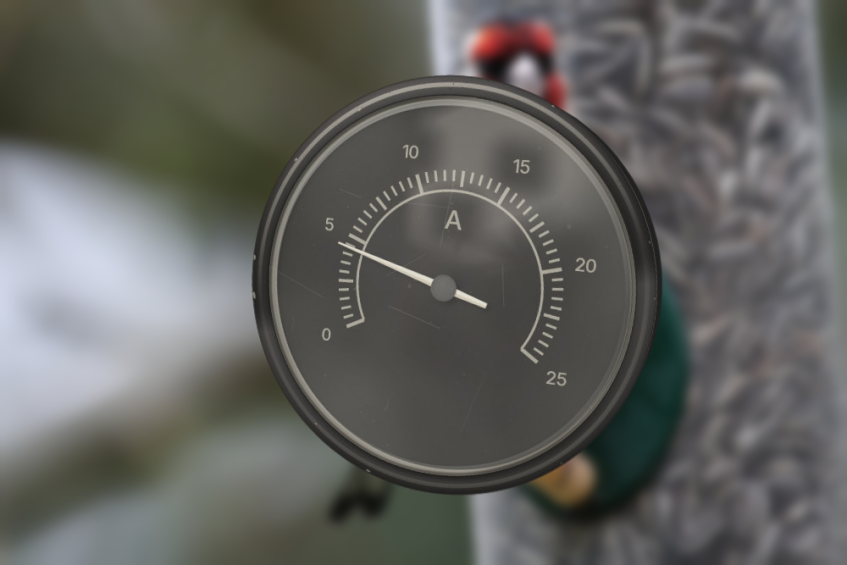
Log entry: 4.5 A
